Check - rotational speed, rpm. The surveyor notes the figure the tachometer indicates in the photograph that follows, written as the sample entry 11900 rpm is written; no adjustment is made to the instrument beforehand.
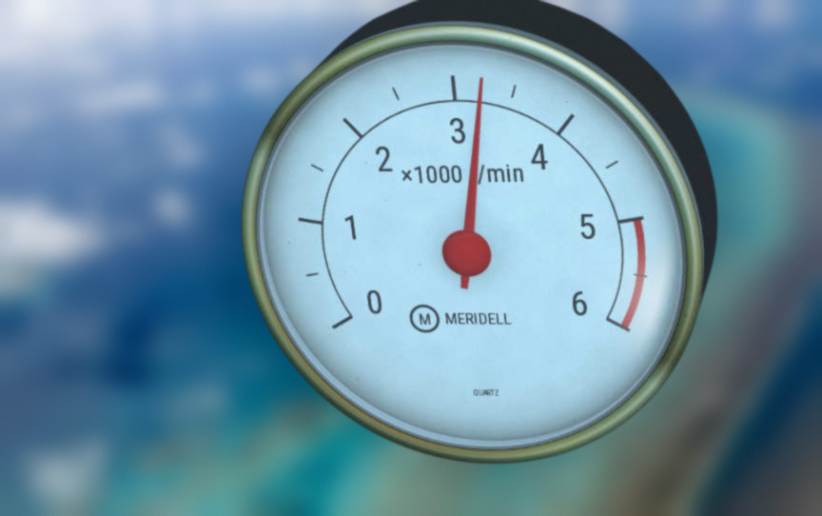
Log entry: 3250 rpm
